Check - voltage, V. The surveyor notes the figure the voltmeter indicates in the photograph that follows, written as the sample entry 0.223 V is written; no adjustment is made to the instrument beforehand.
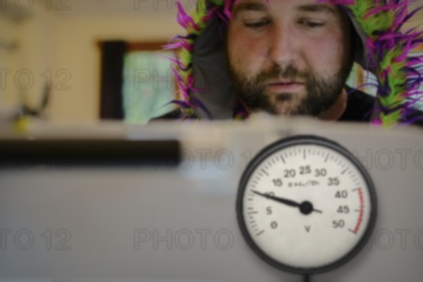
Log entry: 10 V
